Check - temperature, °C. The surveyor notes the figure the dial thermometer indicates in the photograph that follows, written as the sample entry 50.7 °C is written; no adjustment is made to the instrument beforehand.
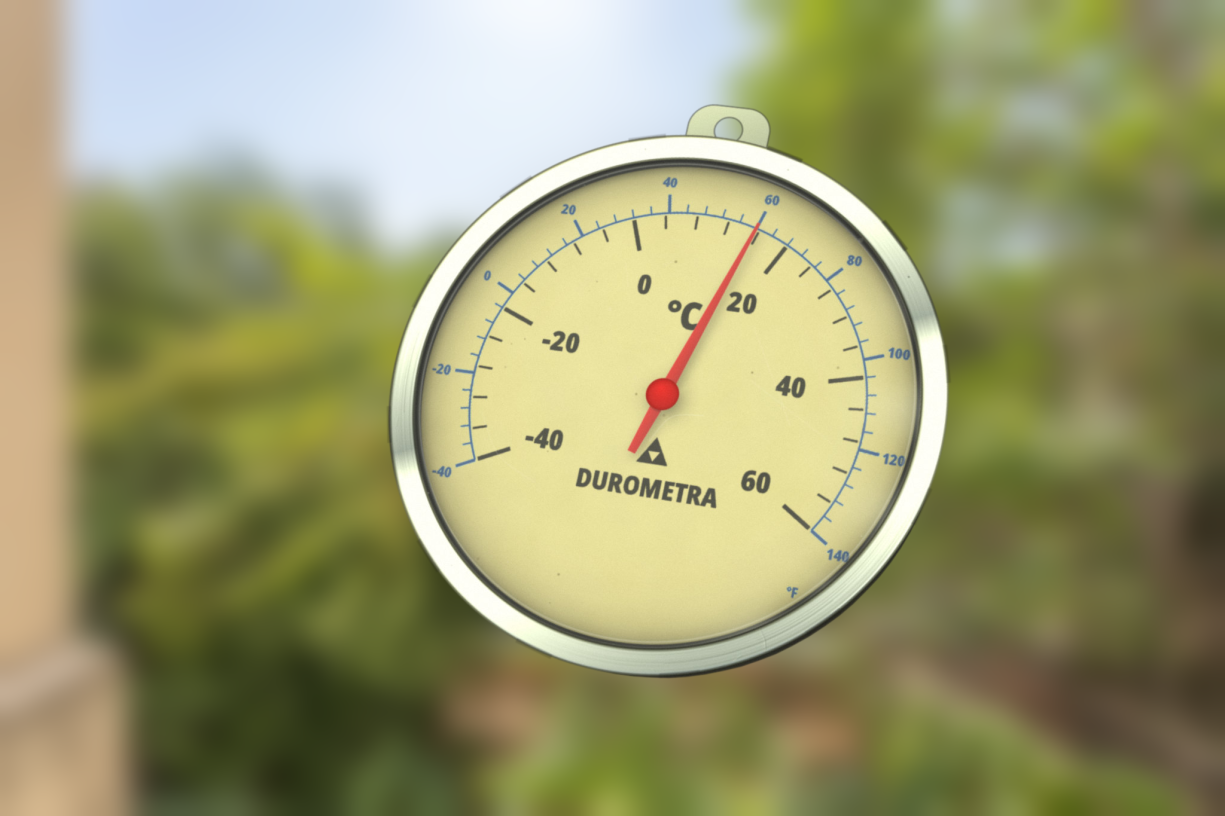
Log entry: 16 °C
